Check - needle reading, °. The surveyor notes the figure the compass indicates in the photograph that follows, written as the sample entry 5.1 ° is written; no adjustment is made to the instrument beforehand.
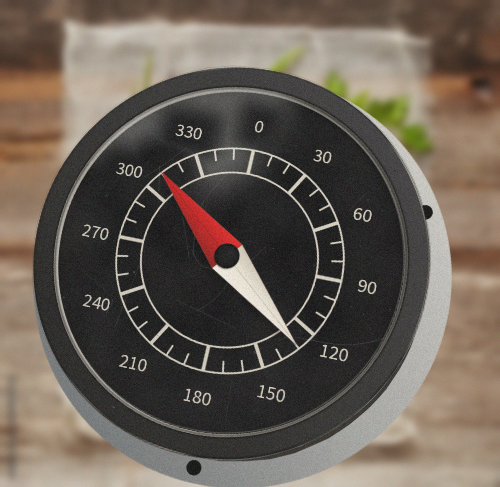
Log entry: 310 °
